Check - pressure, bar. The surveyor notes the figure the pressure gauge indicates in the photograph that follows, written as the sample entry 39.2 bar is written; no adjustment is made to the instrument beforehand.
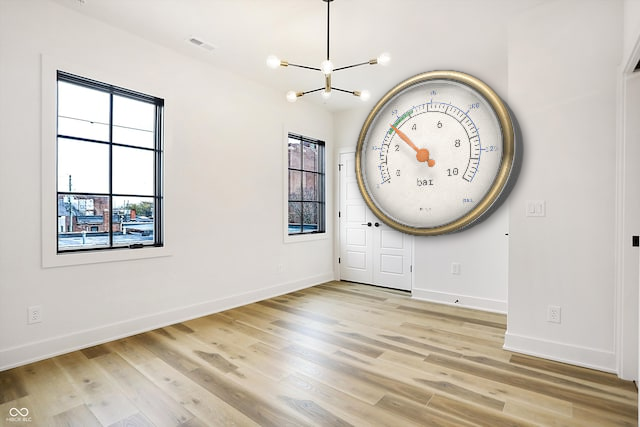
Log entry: 3 bar
